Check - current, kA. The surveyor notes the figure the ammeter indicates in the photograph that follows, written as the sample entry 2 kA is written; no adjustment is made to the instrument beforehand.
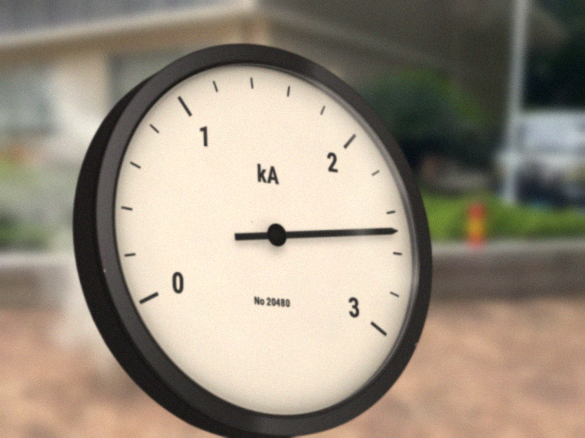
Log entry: 2.5 kA
